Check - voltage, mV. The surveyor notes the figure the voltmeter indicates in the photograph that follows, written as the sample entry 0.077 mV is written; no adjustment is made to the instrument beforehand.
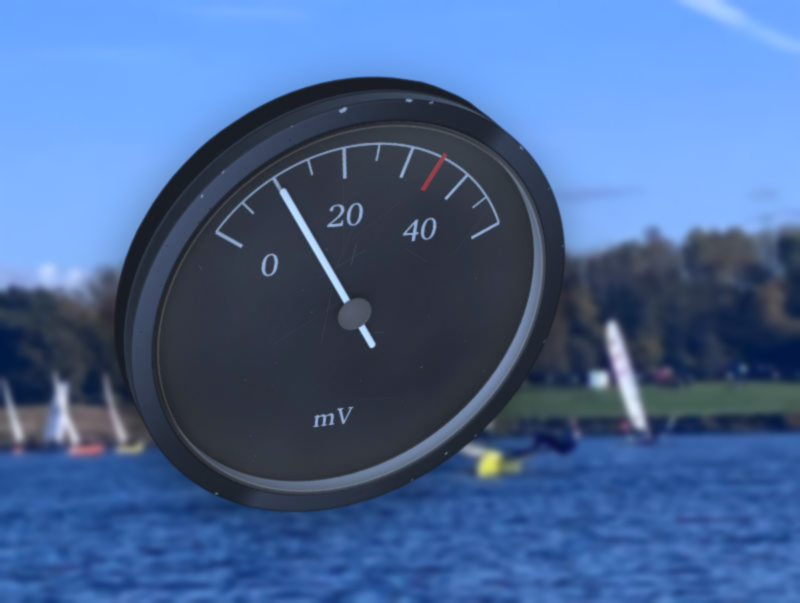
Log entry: 10 mV
